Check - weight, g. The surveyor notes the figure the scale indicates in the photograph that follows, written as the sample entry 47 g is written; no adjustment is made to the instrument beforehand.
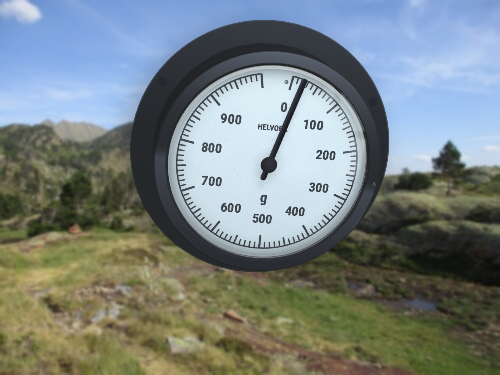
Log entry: 20 g
